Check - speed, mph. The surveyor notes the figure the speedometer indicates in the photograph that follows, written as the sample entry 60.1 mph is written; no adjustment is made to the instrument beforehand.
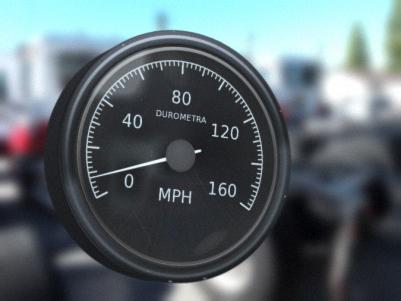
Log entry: 8 mph
